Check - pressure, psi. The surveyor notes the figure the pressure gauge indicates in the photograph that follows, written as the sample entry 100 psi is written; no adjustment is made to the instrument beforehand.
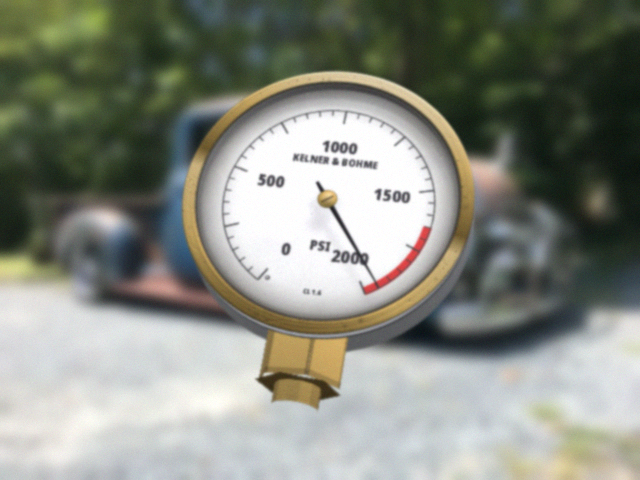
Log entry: 1950 psi
